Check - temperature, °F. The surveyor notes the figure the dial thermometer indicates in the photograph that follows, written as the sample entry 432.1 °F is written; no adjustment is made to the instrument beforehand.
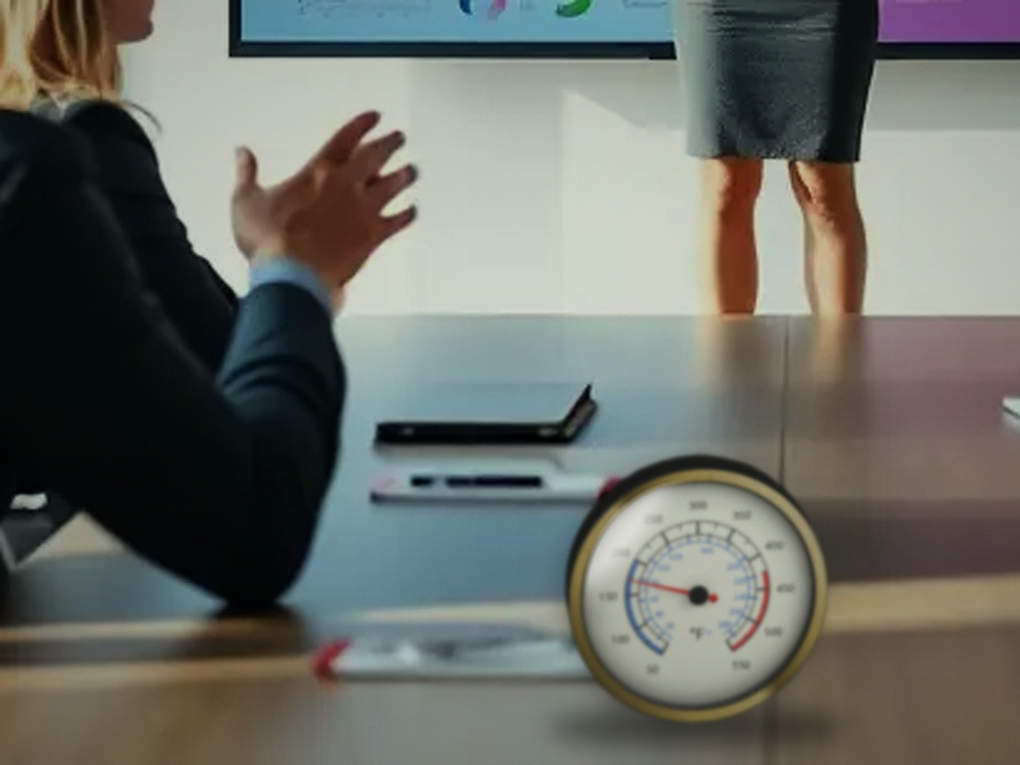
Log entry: 175 °F
